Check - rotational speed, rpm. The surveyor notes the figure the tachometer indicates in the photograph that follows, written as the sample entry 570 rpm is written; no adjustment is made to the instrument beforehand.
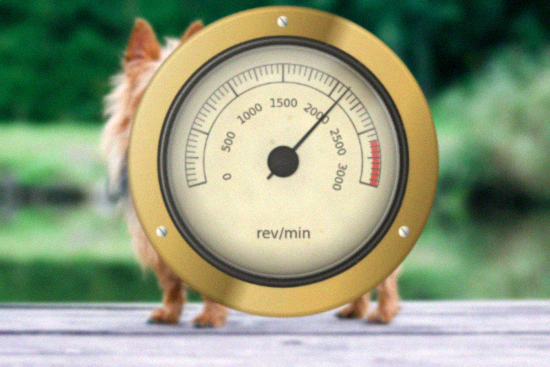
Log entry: 2100 rpm
